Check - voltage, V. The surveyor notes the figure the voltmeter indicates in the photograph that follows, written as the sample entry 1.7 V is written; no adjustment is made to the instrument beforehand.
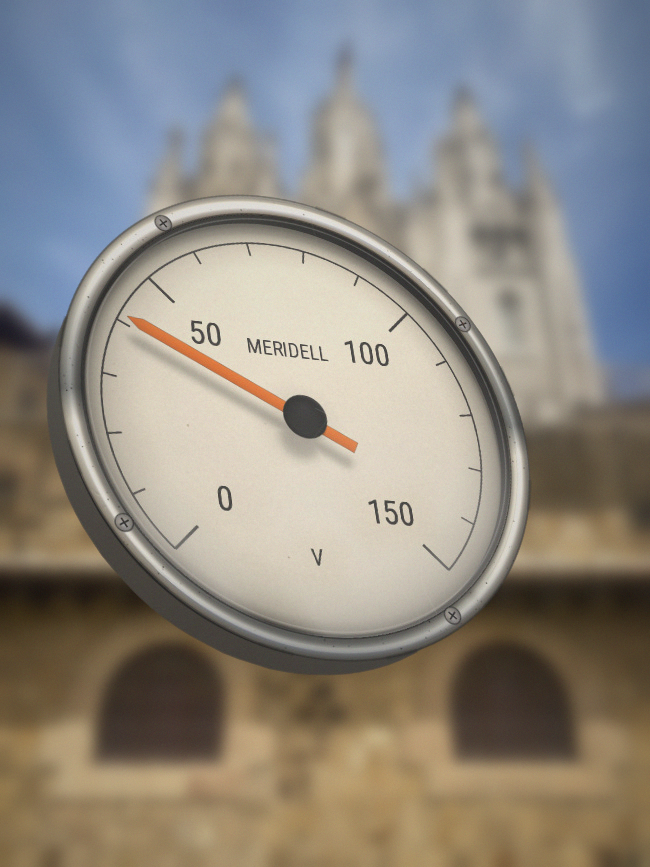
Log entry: 40 V
